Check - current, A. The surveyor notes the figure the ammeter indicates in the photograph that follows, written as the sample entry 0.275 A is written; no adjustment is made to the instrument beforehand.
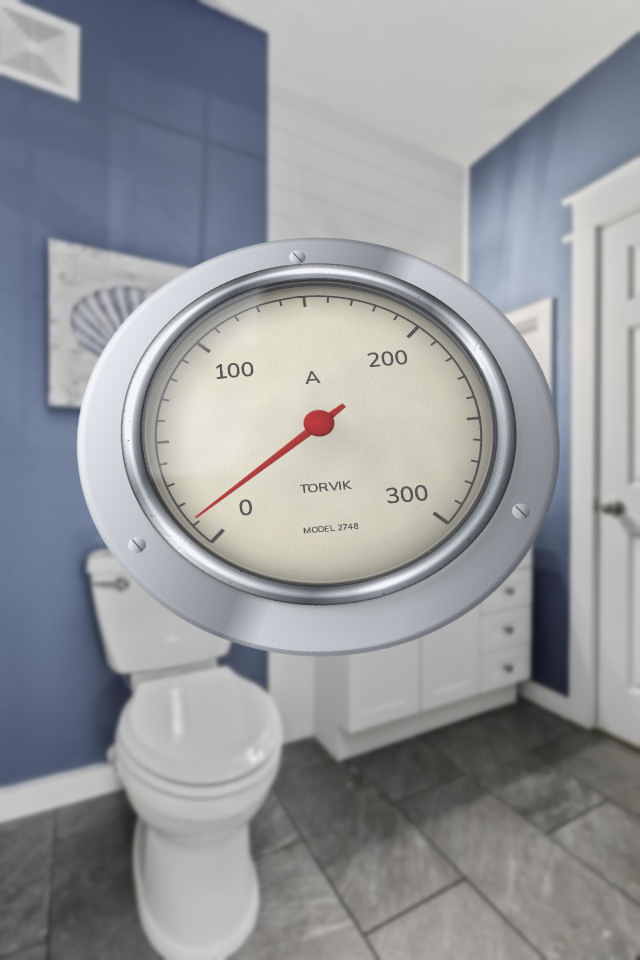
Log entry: 10 A
